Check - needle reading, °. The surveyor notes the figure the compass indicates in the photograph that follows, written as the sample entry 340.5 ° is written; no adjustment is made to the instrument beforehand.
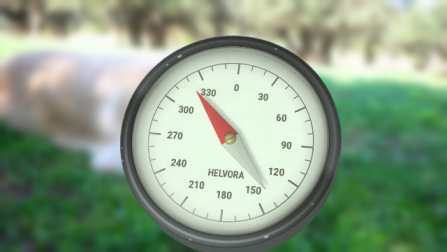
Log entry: 320 °
